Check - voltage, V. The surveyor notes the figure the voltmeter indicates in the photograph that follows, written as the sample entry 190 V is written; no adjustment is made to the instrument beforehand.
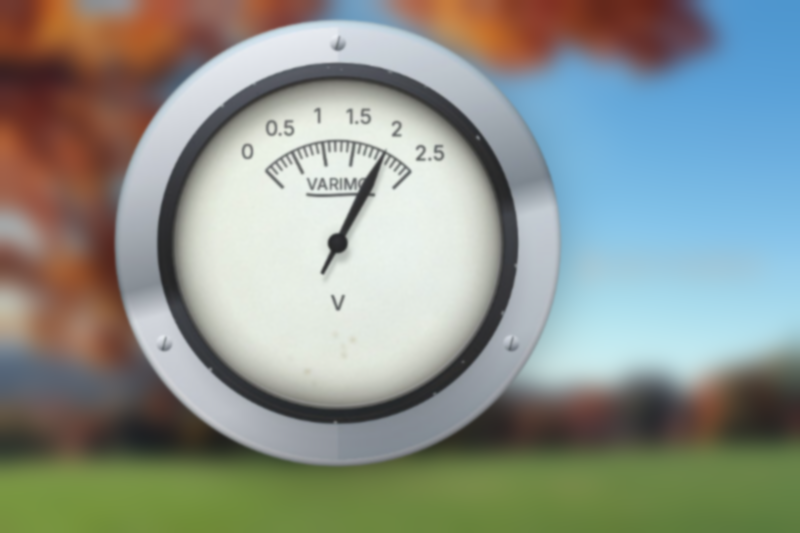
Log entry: 2 V
